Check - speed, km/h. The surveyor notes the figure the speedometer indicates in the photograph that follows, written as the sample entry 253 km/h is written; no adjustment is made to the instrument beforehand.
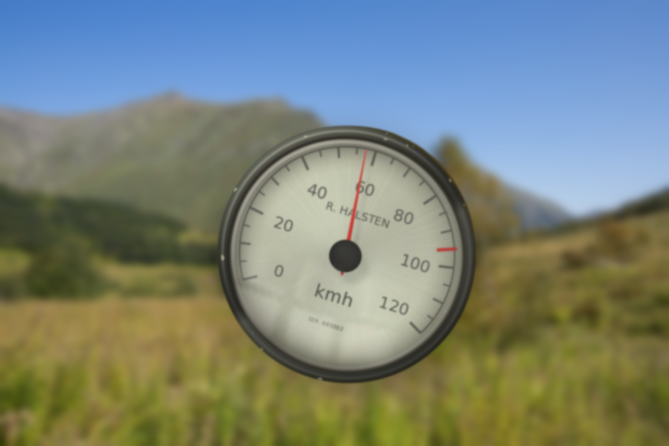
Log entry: 57.5 km/h
